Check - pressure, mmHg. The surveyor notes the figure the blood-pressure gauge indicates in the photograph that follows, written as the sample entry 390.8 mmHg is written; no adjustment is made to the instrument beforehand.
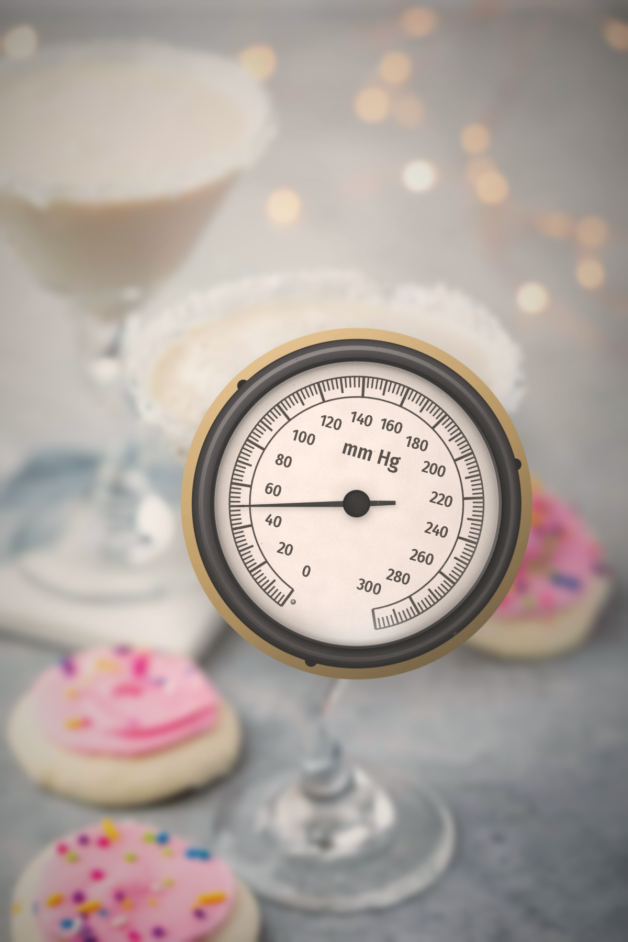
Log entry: 50 mmHg
